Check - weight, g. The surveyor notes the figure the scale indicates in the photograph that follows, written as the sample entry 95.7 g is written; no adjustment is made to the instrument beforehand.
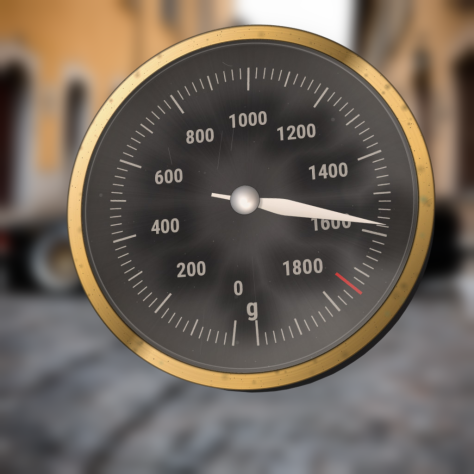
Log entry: 1580 g
